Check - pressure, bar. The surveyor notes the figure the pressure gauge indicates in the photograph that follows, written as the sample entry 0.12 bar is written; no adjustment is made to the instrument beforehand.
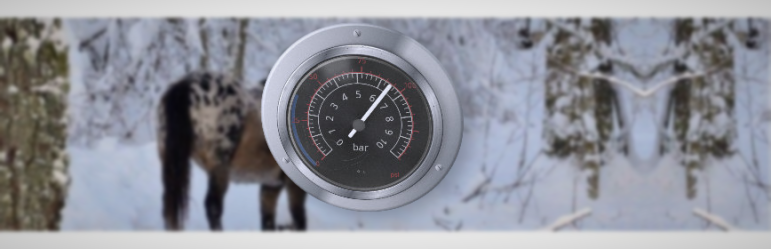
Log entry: 6.4 bar
